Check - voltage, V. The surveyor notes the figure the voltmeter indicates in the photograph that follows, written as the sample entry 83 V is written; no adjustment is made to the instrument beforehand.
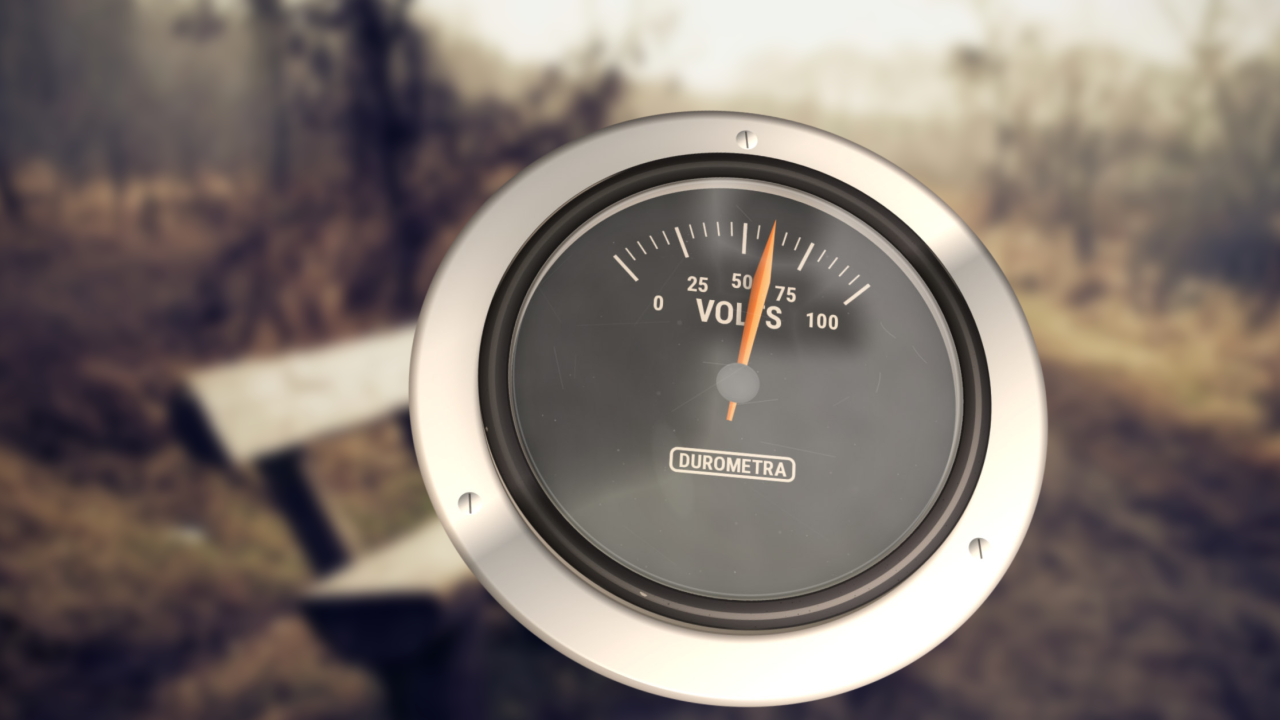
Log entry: 60 V
